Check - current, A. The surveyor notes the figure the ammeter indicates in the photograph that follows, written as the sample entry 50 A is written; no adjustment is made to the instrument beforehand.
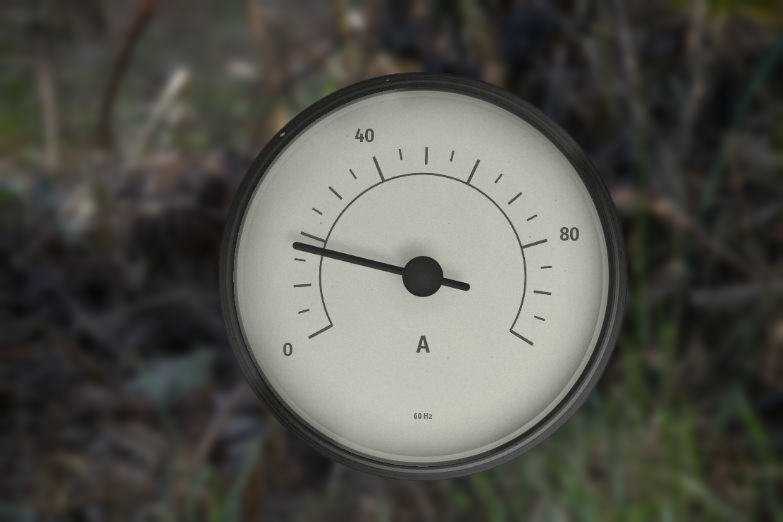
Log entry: 17.5 A
